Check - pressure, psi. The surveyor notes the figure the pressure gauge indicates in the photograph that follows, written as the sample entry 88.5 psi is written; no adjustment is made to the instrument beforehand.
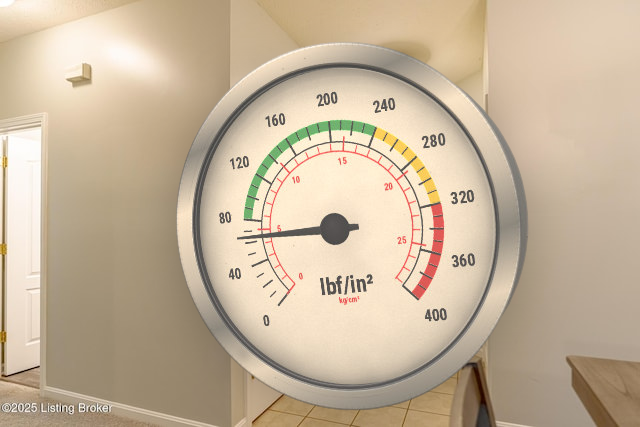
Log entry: 65 psi
